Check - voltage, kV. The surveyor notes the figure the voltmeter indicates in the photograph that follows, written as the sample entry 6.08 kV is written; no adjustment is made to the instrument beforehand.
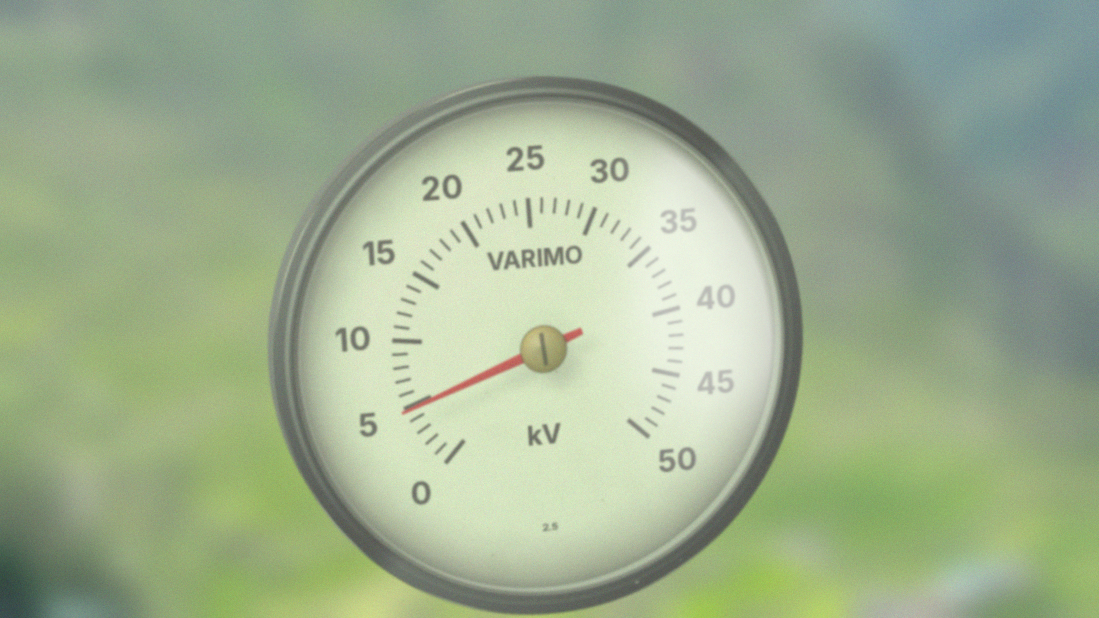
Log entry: 5 kV
